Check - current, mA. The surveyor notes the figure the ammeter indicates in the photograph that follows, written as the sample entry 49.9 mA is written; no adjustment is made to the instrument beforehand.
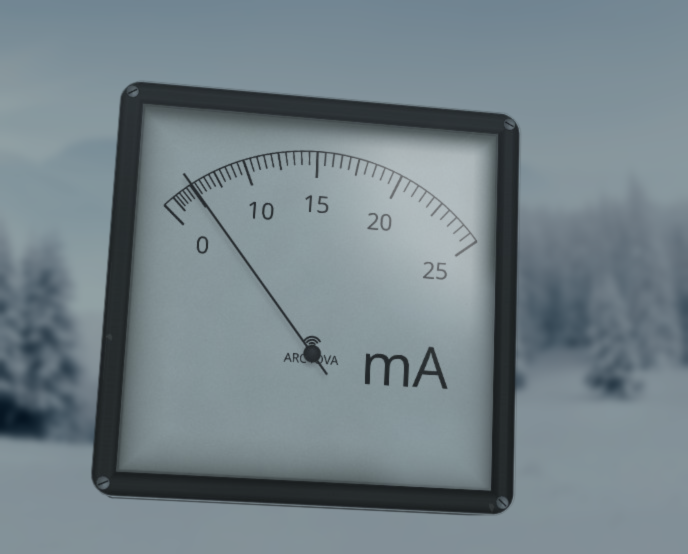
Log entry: 5 mA
